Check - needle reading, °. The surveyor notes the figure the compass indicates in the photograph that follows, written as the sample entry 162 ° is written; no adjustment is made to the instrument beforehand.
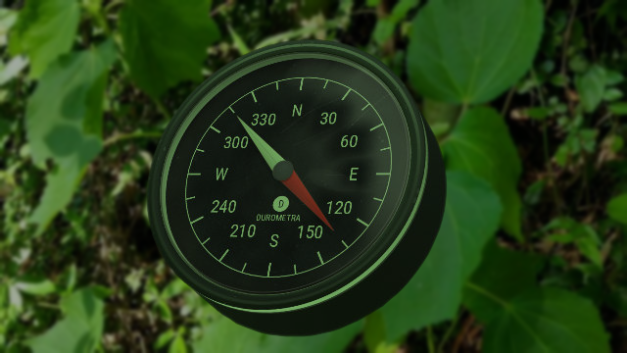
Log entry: 135 °
